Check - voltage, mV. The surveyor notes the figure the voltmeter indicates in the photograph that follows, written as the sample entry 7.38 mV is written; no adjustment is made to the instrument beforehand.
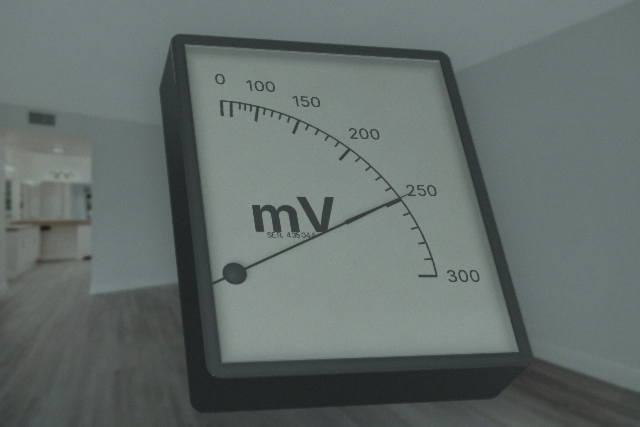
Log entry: 250 mV
